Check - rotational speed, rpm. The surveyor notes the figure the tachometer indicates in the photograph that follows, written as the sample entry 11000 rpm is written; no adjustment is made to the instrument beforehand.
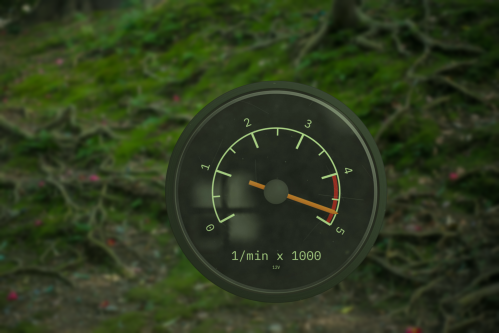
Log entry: 4750 rpm
